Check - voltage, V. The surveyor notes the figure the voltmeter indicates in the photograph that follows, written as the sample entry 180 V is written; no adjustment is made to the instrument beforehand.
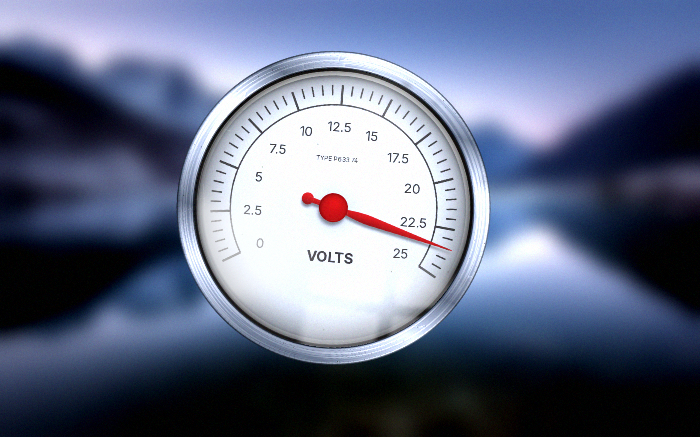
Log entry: 23.5 V
